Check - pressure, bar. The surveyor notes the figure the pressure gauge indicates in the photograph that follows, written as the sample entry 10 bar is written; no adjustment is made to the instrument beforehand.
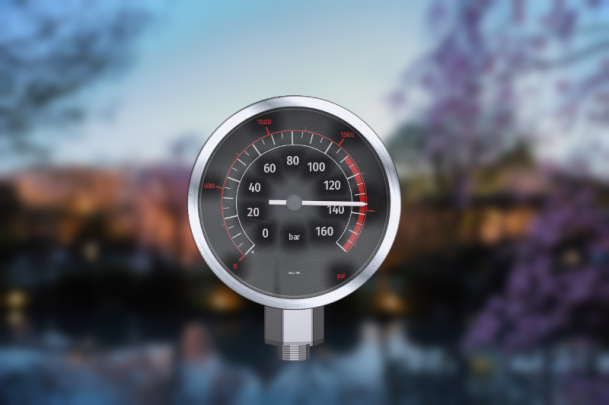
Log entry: 135 bar
